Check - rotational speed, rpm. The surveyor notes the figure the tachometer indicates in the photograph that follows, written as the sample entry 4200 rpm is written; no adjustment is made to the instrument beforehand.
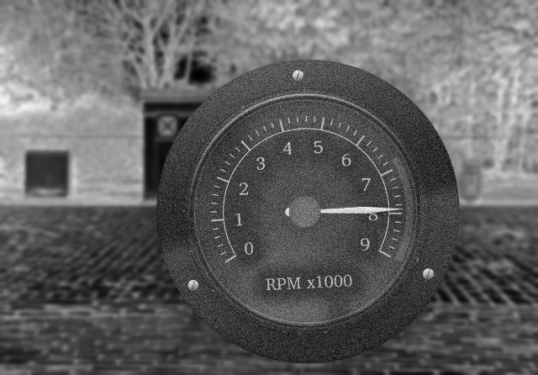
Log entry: 7900 rpm
